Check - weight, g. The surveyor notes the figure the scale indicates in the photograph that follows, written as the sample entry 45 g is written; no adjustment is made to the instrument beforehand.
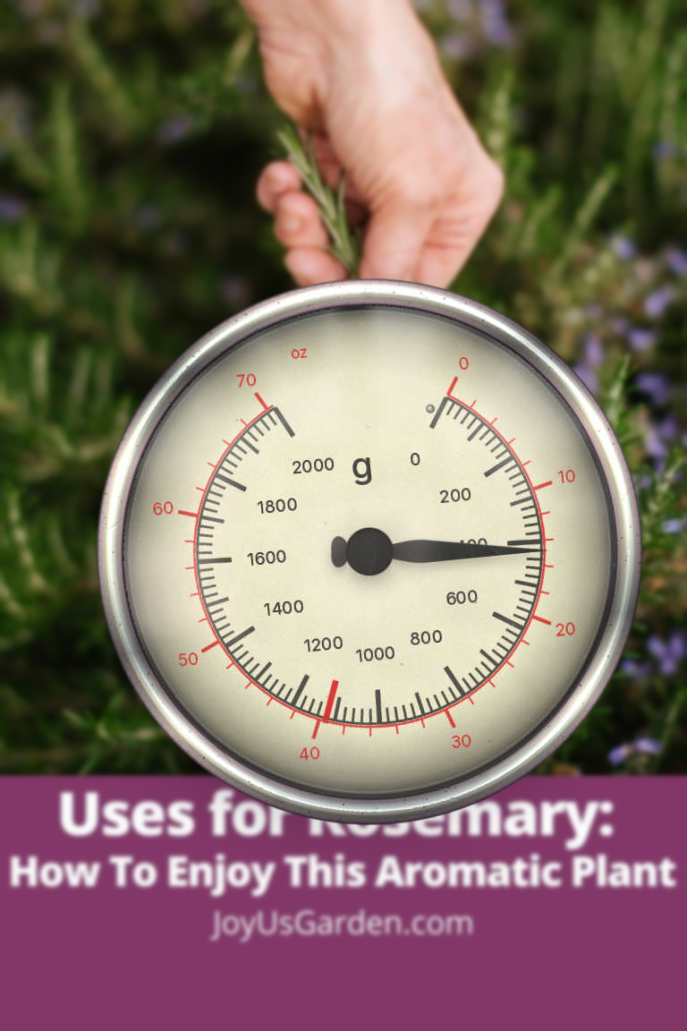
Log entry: 420 g
